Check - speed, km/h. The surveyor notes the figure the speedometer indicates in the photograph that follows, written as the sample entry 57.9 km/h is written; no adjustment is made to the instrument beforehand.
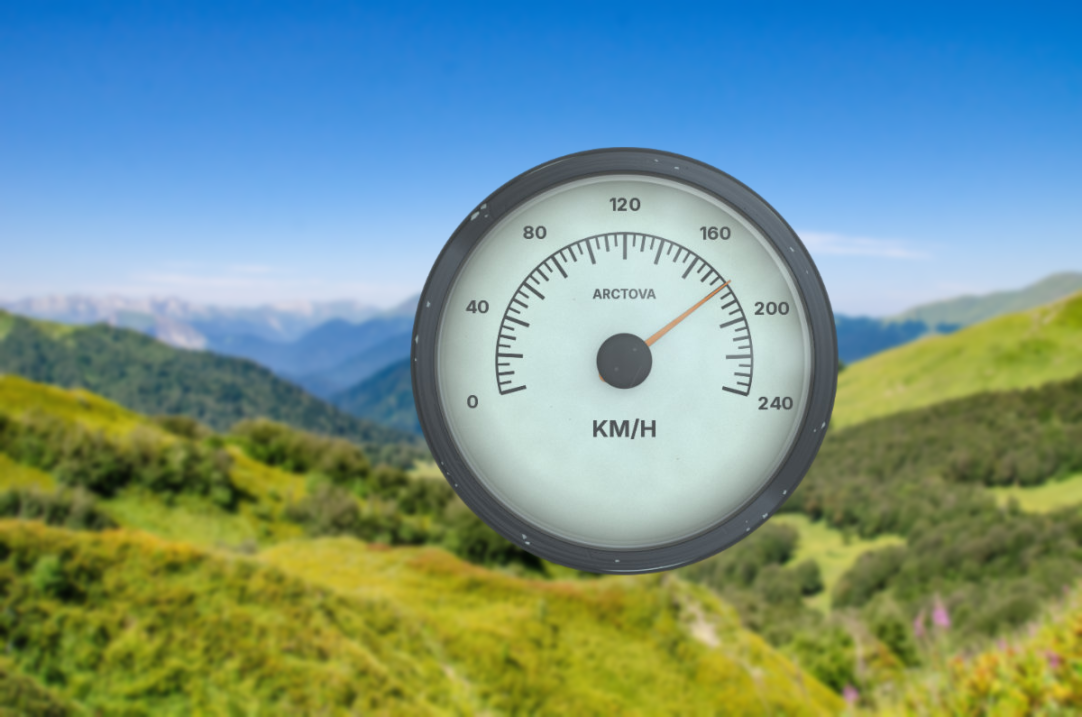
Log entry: 180 km/h
